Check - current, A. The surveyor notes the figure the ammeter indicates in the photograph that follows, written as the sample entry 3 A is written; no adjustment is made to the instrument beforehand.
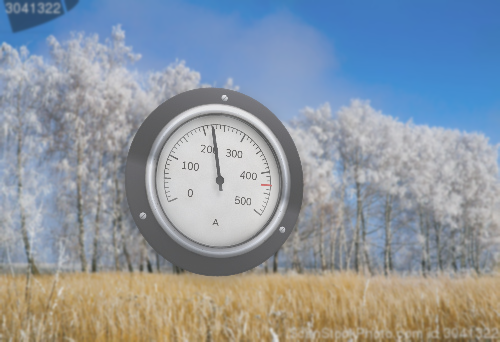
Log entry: 220 A
